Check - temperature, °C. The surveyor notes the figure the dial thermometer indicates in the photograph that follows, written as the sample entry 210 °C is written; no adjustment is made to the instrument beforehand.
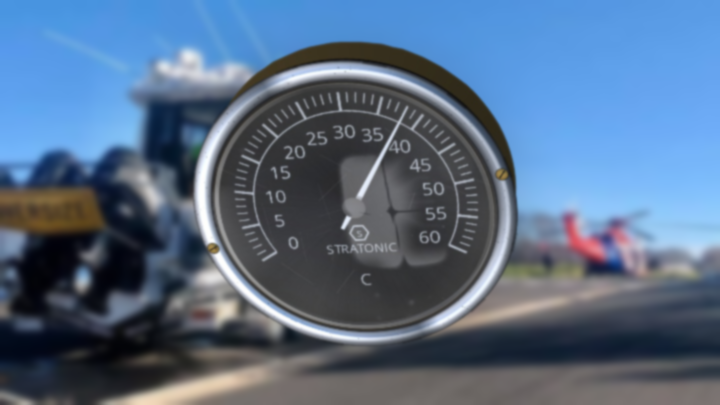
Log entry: 38 °C
